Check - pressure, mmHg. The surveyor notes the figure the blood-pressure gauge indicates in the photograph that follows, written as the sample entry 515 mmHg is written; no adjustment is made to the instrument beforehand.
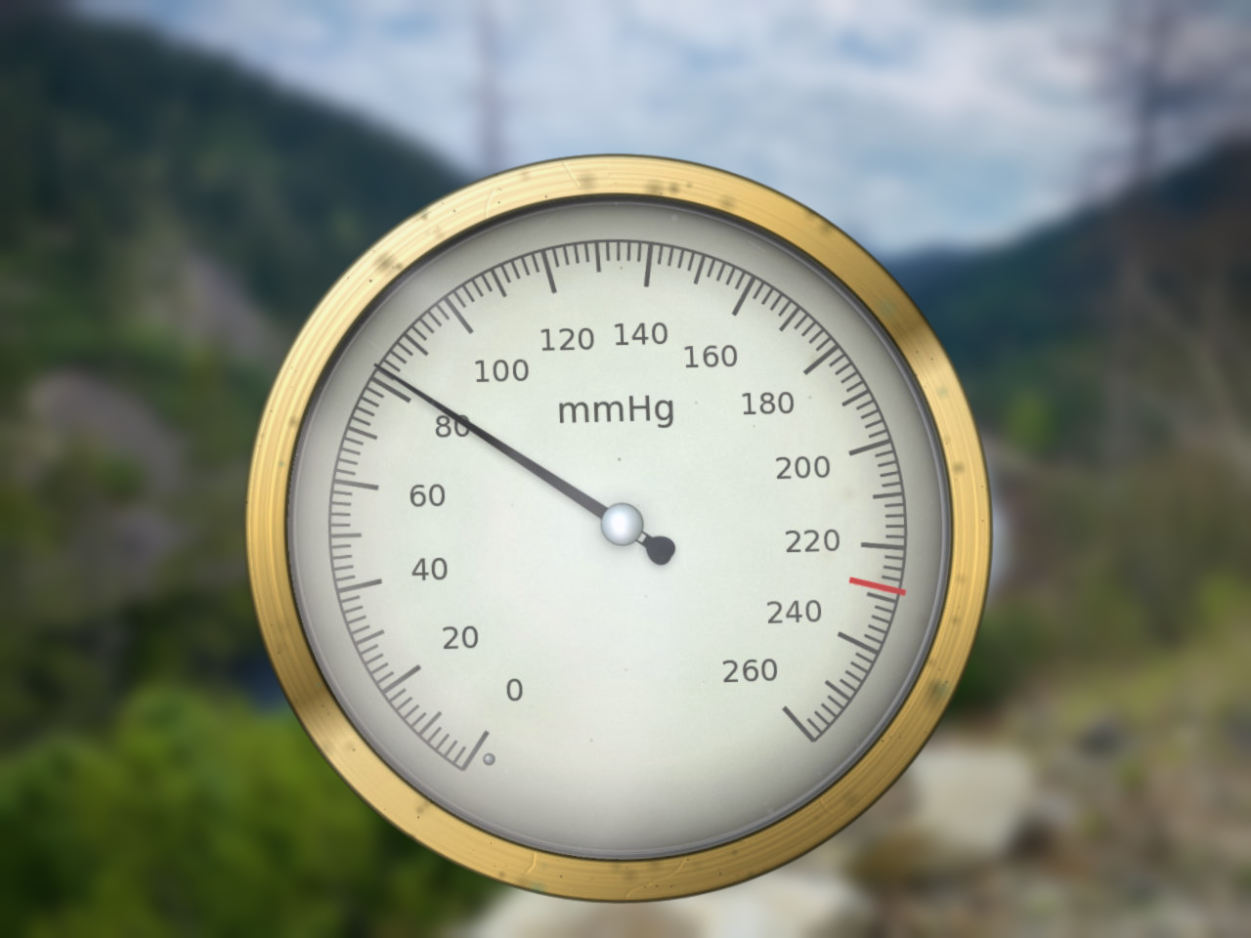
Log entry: 82 mmHg
